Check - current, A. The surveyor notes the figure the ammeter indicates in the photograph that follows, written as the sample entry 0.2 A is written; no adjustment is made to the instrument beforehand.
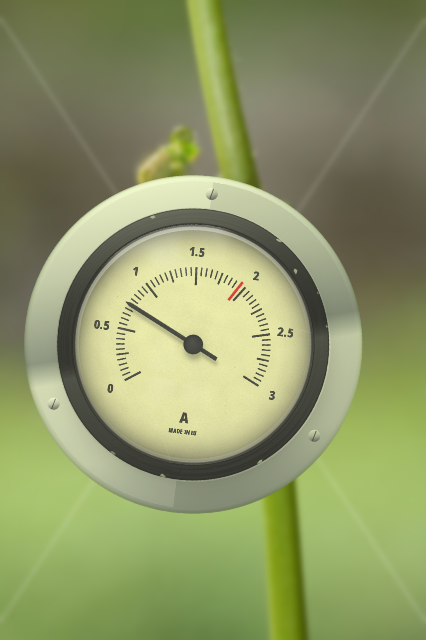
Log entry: 0.75 A
